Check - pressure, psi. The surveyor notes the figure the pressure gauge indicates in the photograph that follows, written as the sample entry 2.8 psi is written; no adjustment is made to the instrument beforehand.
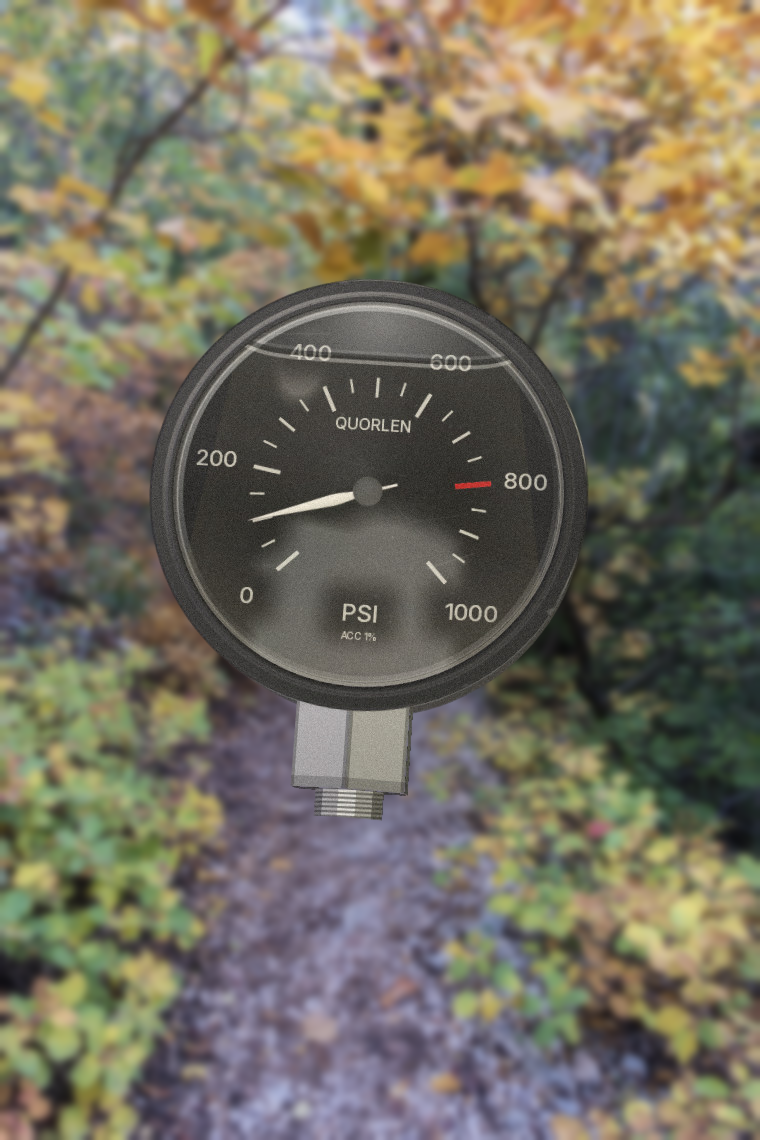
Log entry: 100 psi
